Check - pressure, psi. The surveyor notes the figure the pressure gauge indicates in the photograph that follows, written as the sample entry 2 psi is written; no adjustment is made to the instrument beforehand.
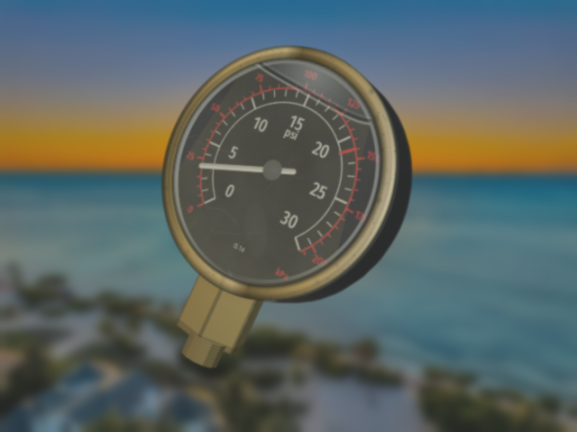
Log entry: 3 psi
